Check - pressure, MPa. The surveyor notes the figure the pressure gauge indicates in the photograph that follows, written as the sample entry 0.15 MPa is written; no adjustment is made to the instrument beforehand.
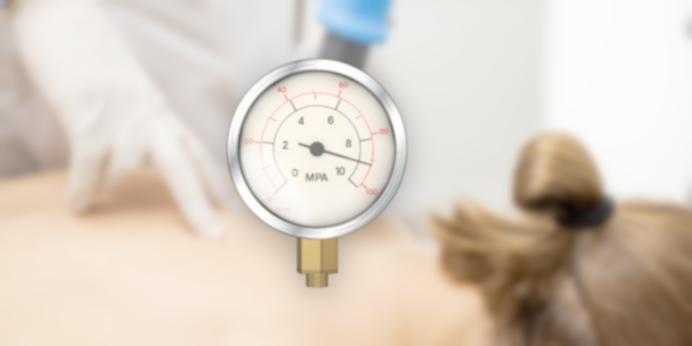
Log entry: 9 MPa
